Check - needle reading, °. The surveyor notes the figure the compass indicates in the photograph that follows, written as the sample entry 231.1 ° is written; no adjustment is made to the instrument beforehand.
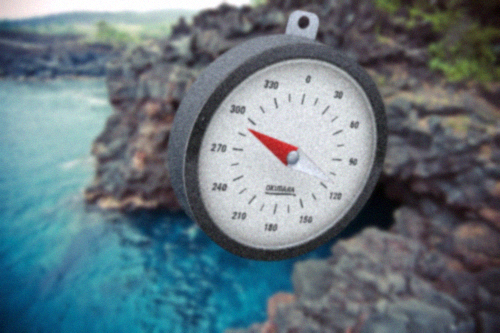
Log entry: 292.5 °
